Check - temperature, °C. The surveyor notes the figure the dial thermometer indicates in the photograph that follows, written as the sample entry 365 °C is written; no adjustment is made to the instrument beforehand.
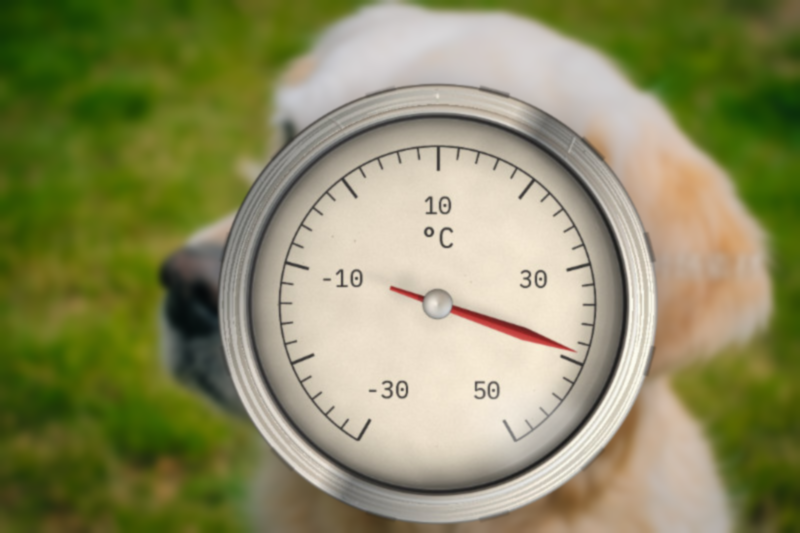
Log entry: 39 °C
